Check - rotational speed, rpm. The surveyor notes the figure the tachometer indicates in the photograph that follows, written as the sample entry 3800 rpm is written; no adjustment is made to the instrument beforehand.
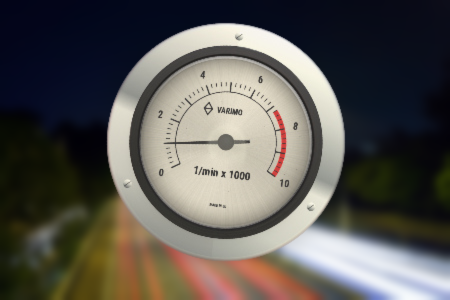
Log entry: 1000 rpm
